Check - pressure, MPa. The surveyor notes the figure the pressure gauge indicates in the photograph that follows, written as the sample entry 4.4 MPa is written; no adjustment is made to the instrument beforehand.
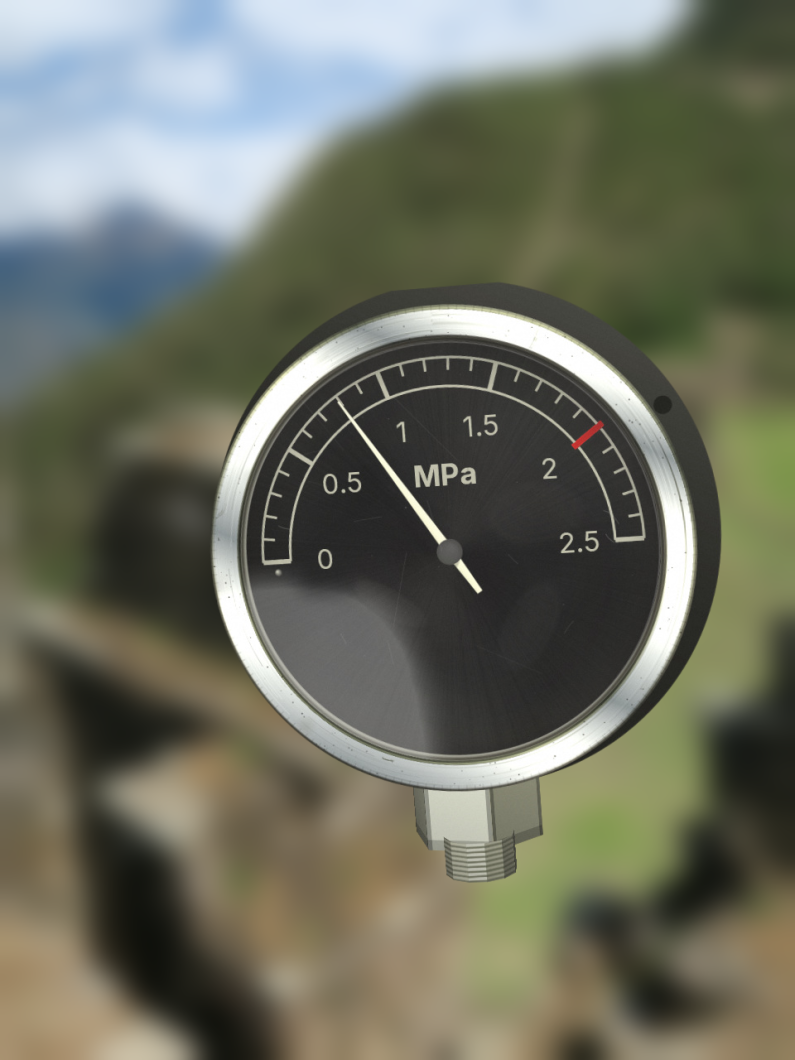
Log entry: 0.8 MPa
